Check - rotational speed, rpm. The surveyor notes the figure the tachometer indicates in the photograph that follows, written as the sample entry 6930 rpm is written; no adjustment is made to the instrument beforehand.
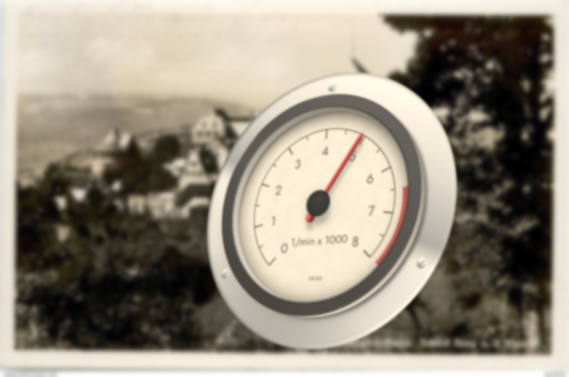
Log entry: 5000 rpm
